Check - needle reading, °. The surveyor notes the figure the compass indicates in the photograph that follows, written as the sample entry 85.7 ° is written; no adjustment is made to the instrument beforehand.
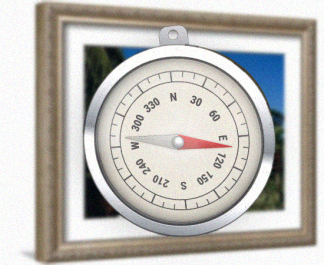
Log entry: 100 °
